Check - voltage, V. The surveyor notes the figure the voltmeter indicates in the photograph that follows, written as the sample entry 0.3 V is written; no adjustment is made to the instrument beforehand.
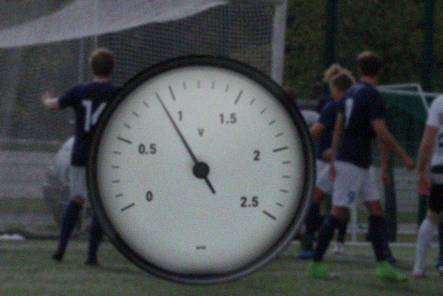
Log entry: 0.9 V
